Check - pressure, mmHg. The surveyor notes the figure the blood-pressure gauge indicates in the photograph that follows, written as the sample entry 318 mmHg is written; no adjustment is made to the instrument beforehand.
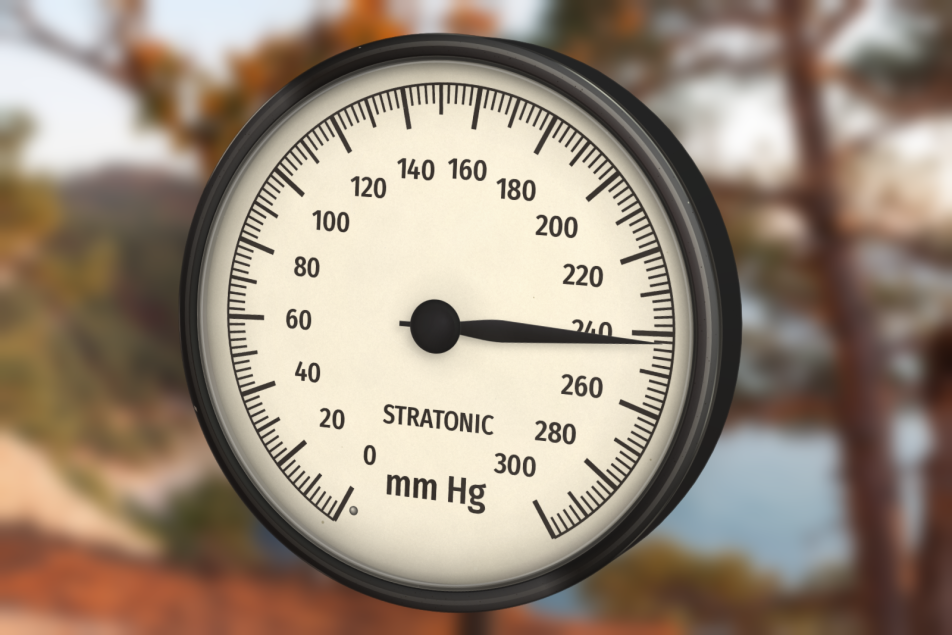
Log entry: 242 mmHg
